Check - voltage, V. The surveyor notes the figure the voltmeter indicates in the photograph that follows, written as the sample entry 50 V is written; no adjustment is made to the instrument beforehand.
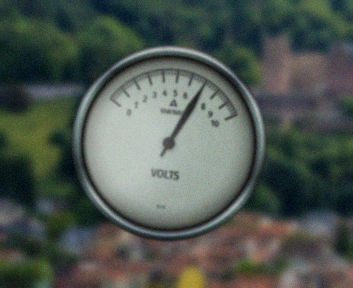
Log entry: 7 V
